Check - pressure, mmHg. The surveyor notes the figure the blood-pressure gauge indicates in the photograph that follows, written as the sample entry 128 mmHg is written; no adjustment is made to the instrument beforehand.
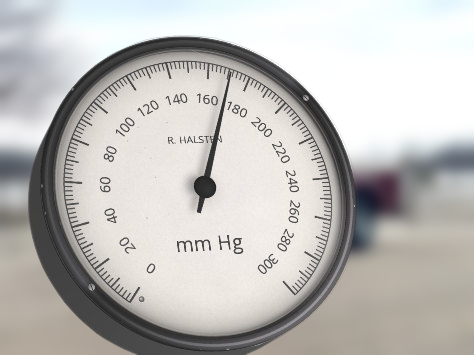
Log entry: 170 mmHg
